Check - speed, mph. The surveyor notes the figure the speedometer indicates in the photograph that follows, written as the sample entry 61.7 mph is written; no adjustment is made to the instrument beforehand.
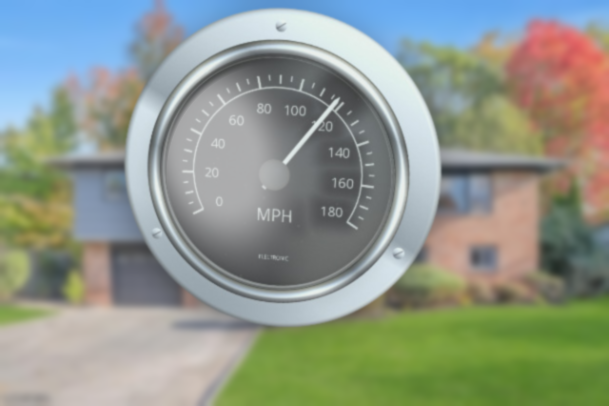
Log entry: 117.5 mph
